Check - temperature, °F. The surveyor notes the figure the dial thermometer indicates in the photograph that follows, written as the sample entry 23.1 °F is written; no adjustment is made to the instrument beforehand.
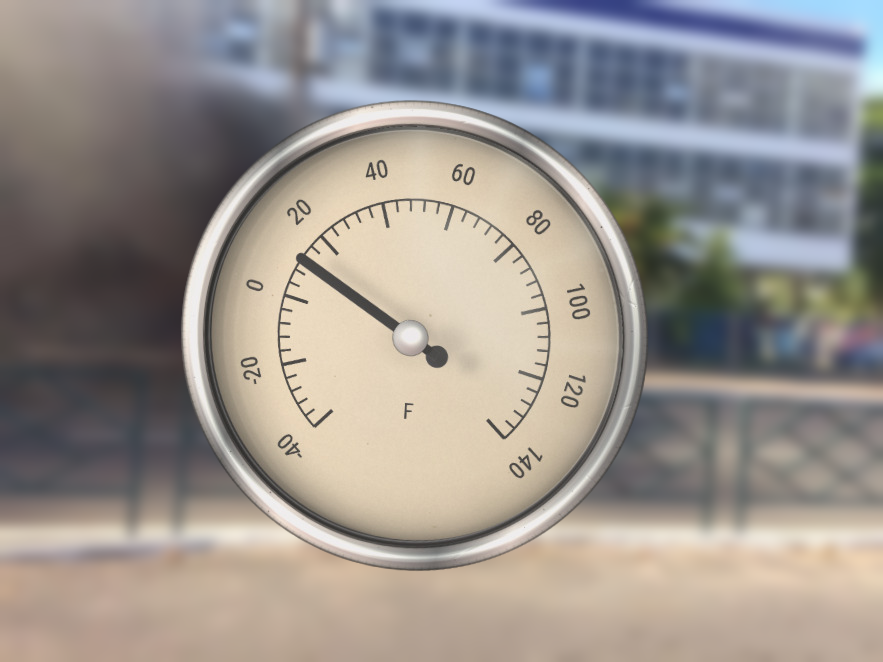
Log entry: 12 °F
